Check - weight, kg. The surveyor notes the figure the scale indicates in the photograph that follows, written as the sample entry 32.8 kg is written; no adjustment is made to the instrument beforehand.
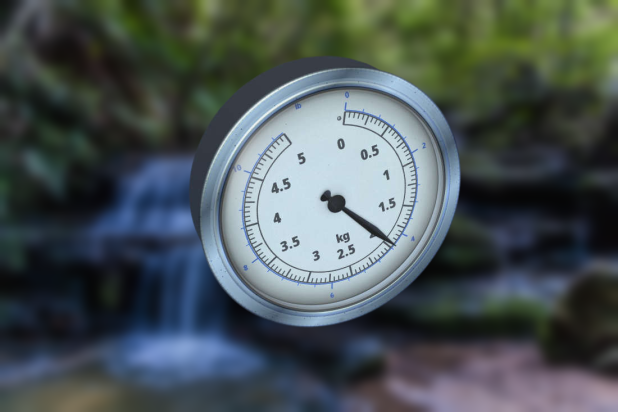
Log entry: 1.95 kg
